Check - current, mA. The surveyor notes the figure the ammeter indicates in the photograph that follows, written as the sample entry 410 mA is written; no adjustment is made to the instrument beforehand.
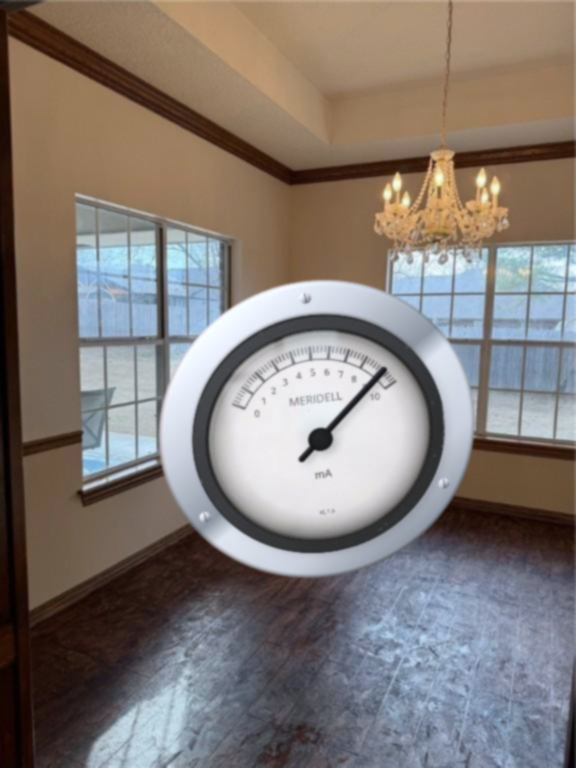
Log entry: 9 mA
